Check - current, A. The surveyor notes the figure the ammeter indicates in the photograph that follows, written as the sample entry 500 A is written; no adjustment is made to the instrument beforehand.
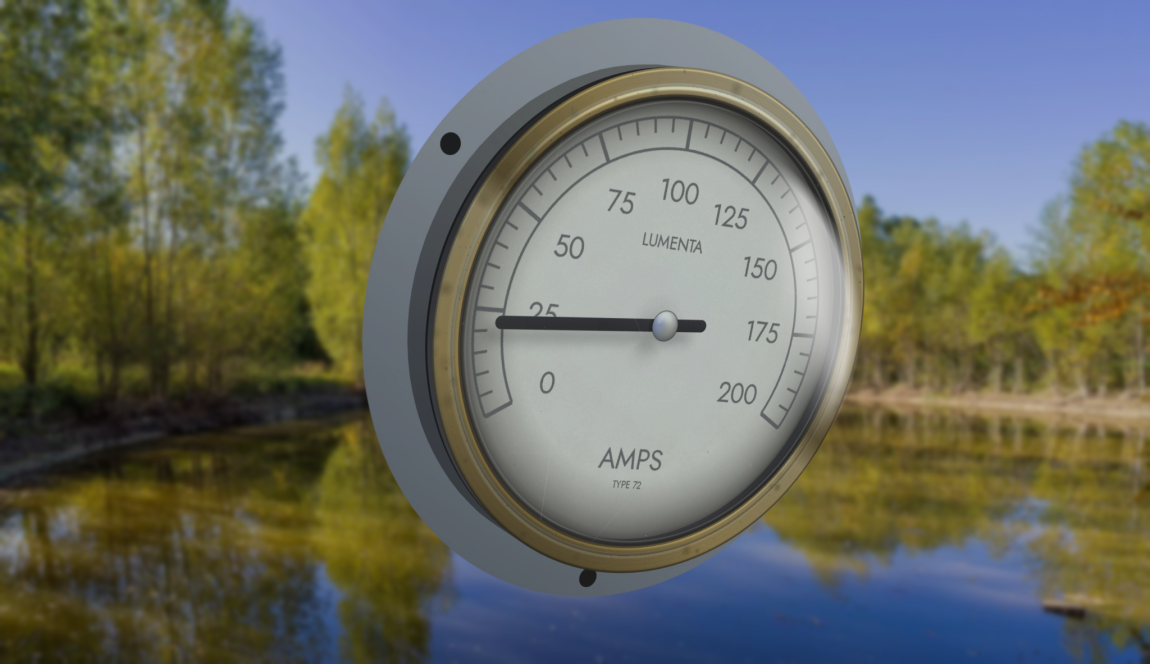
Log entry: 22.5 A
